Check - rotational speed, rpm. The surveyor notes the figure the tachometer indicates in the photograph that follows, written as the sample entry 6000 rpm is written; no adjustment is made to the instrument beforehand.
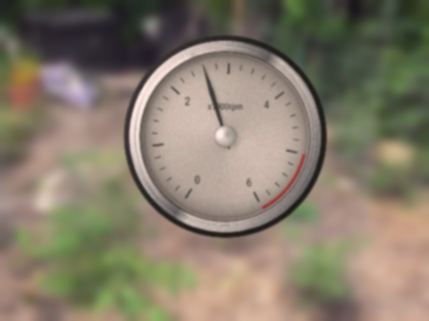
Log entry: 2600 rpm
